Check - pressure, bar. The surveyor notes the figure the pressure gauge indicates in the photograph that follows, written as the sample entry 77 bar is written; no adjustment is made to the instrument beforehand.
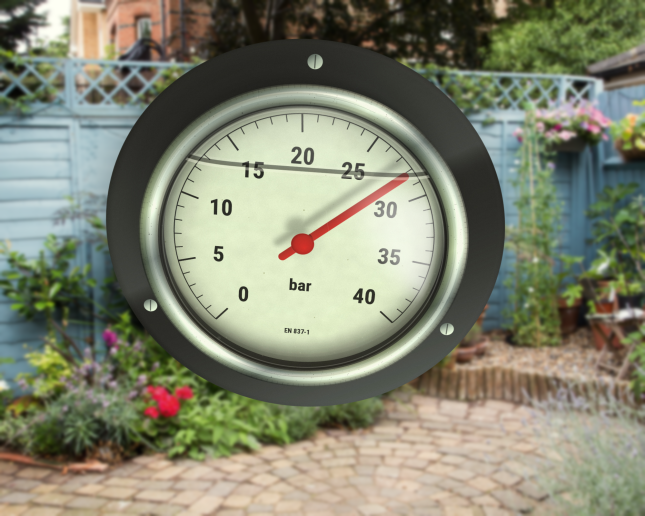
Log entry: 28 bar
